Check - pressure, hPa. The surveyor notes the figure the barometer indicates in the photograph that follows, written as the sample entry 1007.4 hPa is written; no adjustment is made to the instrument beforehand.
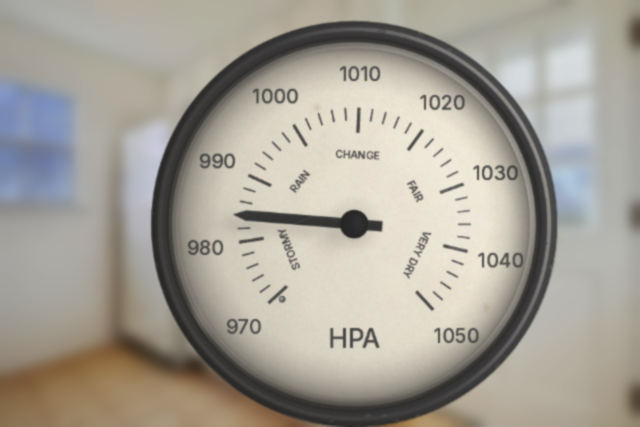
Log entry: 984 hPa
